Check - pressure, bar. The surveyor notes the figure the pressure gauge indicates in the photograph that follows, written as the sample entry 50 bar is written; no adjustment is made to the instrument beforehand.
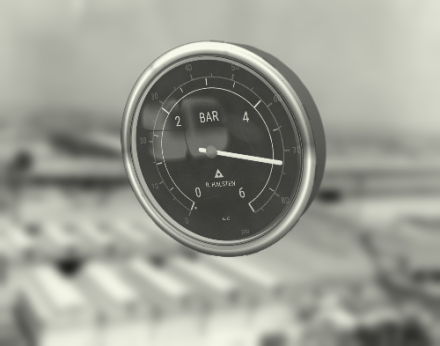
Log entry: 5 bar
